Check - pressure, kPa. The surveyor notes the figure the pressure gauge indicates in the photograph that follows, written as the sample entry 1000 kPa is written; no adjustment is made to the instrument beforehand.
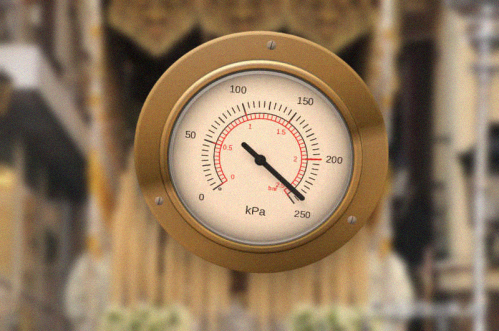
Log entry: 240 kPa
